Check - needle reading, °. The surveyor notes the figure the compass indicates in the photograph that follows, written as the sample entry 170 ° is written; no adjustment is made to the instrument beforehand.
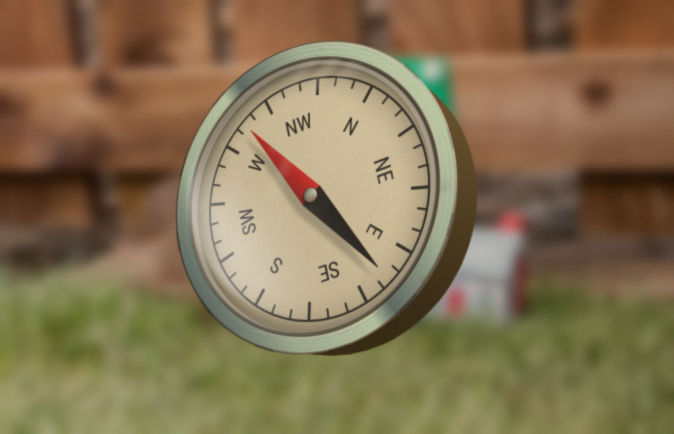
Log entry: 285 °
